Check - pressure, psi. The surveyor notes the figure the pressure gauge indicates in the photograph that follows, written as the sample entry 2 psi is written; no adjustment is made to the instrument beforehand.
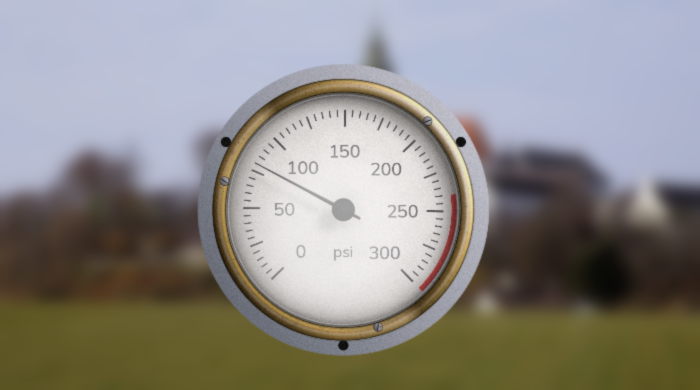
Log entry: 80 psi
